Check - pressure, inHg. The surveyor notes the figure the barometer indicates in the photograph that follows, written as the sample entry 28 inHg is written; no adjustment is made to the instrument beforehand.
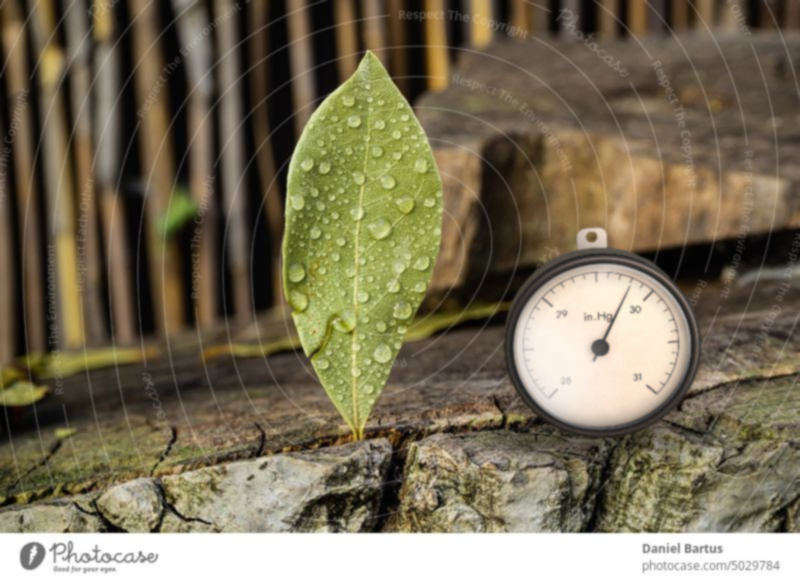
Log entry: 29.8 inHg
